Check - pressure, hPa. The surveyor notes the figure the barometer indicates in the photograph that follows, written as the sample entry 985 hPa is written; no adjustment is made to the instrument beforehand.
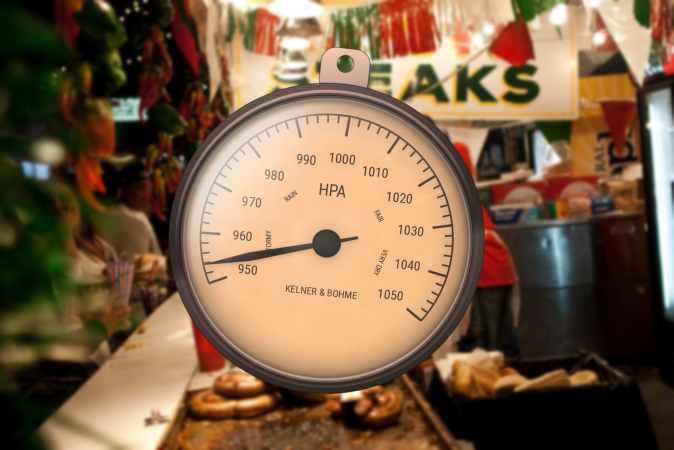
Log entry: 954 hPa
